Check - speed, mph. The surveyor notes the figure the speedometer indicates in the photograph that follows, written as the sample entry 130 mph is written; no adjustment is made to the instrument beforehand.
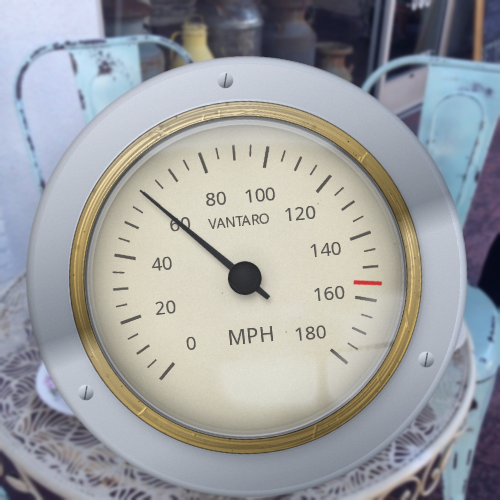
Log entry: 60 mph
